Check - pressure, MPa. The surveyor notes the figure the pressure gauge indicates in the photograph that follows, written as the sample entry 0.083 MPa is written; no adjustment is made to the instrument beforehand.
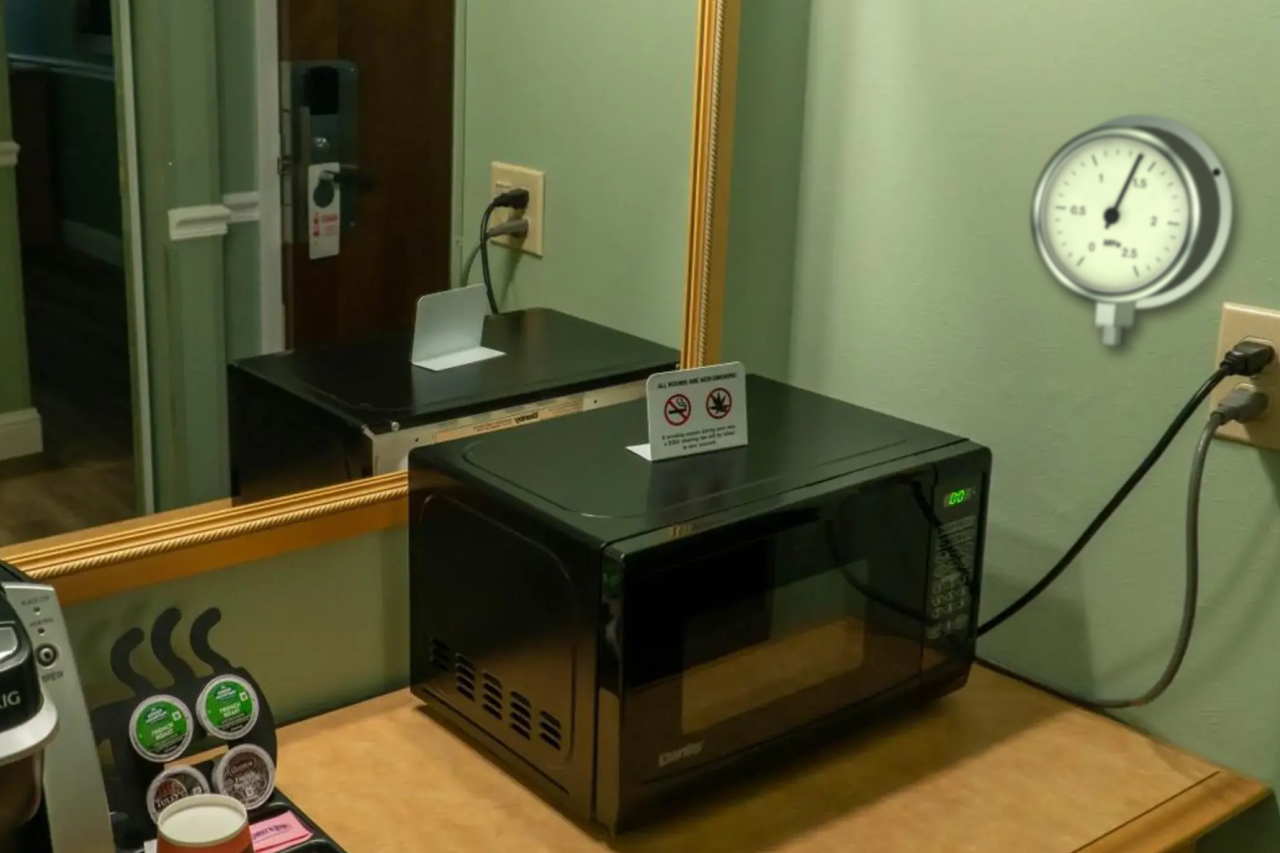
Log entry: 1.4 MPa
